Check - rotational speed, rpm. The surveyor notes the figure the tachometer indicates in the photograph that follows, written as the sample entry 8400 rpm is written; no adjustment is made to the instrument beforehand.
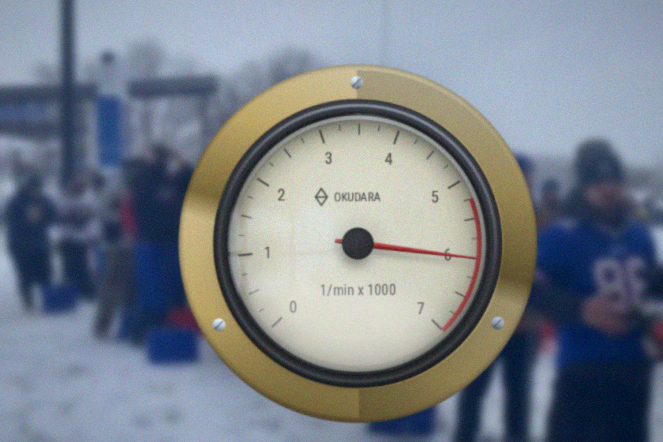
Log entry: 6000 rpm
